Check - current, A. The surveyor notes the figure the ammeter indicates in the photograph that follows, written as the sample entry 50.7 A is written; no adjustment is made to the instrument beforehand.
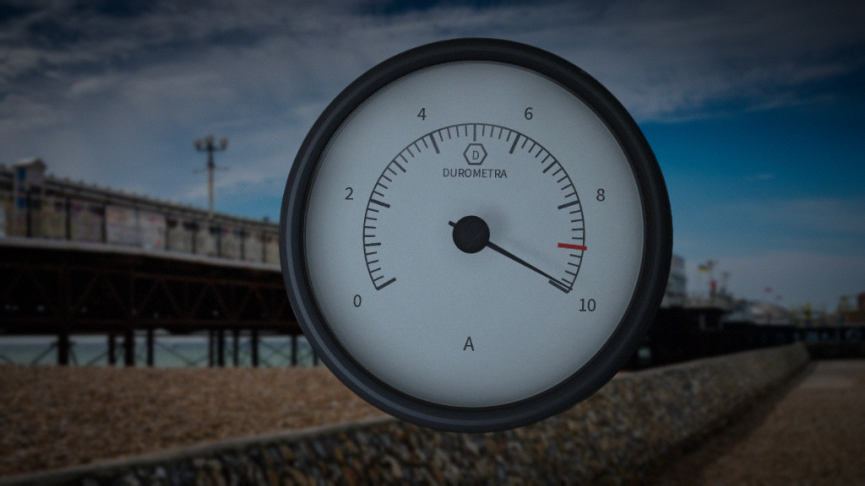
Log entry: 9.9 A
